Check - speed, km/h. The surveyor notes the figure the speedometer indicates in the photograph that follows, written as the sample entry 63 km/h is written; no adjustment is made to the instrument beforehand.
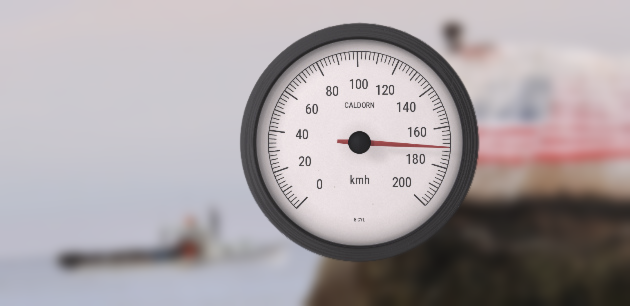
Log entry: 170 km/h
